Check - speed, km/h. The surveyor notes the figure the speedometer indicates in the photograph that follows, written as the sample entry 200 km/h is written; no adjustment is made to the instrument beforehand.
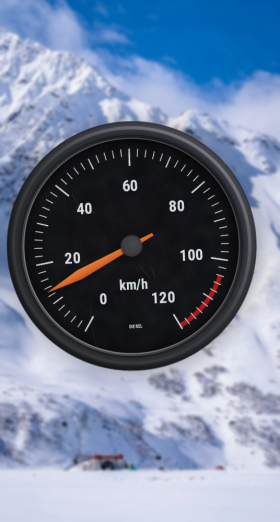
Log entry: 13 km/h
